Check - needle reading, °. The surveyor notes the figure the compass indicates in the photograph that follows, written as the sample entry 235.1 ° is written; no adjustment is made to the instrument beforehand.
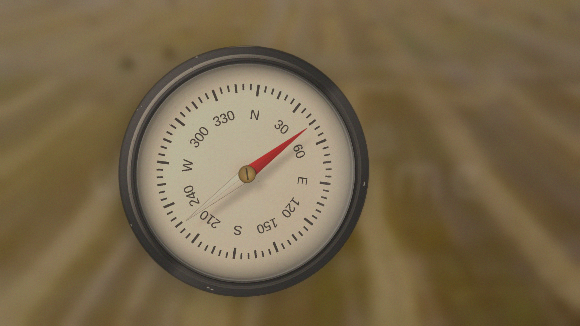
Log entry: 45 °
